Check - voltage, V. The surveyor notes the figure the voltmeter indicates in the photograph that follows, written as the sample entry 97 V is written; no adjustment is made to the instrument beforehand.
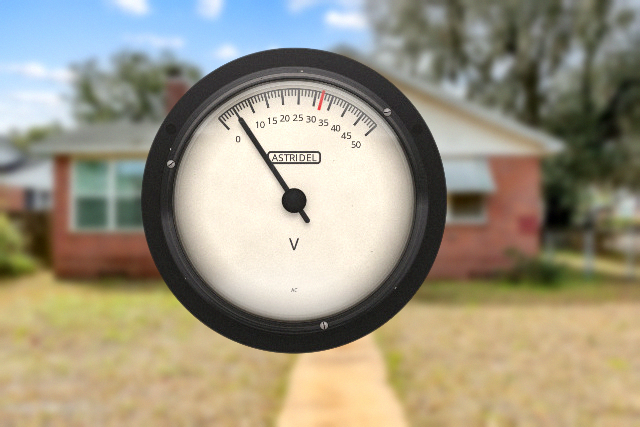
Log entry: 5 V
